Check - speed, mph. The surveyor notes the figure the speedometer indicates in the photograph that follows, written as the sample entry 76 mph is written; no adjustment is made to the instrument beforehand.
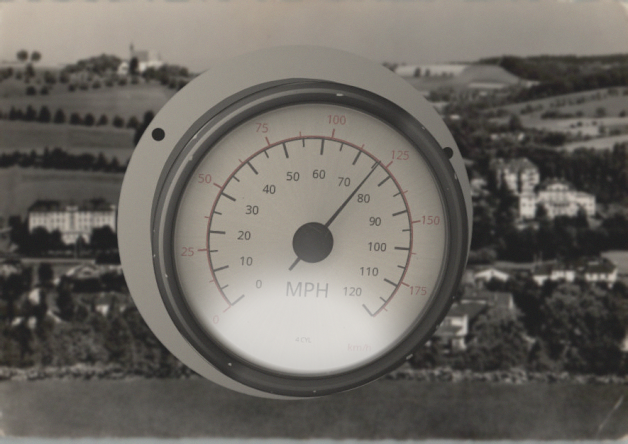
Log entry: 75 mph
